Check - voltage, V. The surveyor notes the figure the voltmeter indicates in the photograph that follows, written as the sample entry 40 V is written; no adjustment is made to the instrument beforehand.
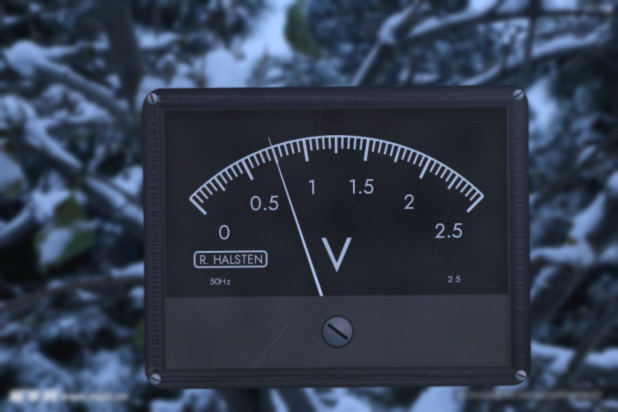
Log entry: 0.75 V
